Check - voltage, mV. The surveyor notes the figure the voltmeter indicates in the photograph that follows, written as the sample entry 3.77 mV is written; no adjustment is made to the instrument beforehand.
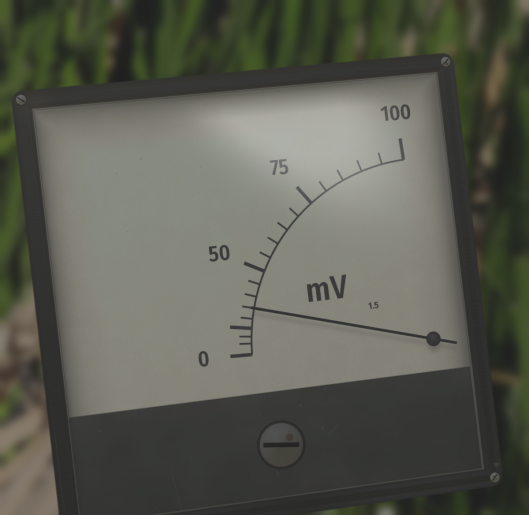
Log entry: 35 mV
